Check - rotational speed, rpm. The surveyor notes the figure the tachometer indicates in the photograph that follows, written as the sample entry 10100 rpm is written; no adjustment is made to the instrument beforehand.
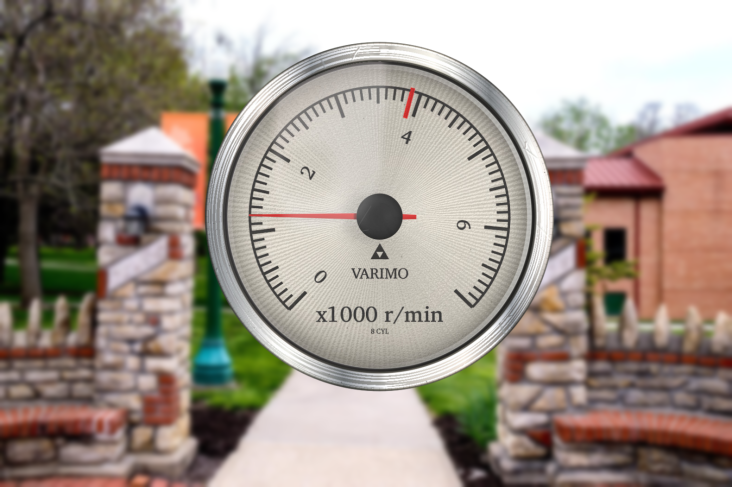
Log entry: 1200 rpm
